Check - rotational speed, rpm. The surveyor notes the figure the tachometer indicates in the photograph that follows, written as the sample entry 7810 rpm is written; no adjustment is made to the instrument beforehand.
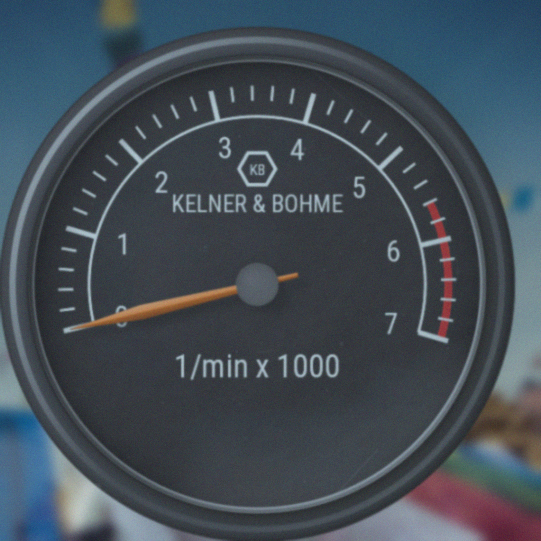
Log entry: 0 rpm
